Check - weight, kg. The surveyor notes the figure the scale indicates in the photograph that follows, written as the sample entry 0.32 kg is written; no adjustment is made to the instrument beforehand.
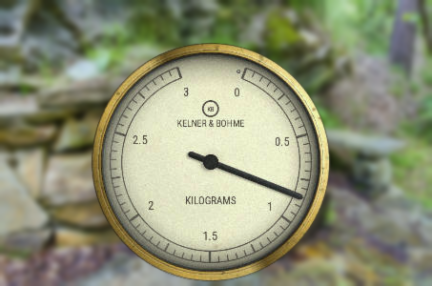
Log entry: 0.85 kg
